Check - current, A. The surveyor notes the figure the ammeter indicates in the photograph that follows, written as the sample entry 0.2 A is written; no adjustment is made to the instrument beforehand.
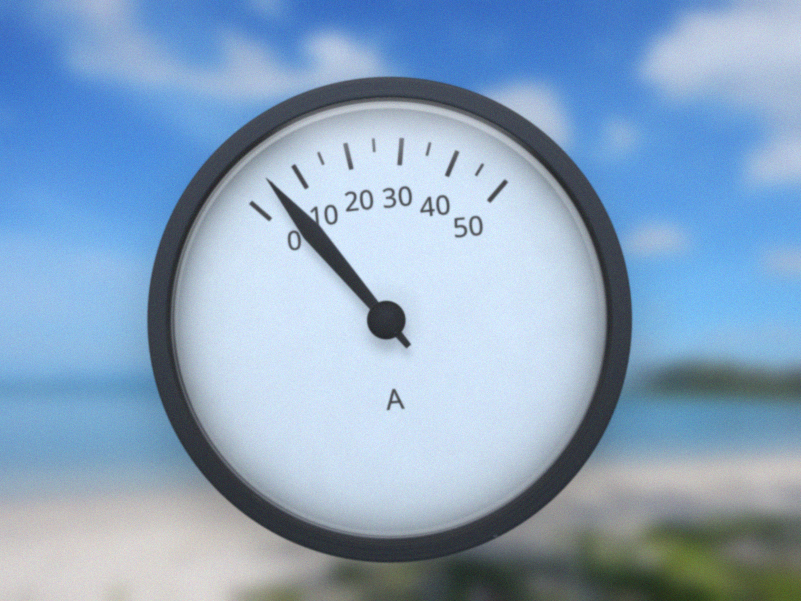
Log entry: 5 A
